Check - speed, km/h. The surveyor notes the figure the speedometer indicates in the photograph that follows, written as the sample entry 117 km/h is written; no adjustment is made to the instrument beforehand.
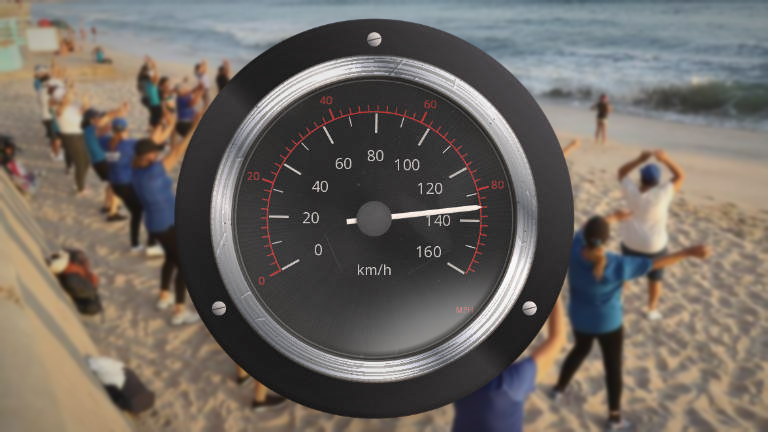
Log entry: 135 km/h
